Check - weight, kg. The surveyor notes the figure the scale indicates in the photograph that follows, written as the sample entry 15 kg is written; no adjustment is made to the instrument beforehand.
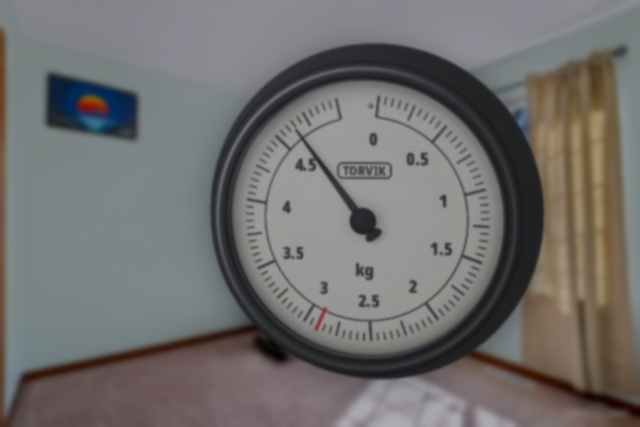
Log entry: 4.65 kg
